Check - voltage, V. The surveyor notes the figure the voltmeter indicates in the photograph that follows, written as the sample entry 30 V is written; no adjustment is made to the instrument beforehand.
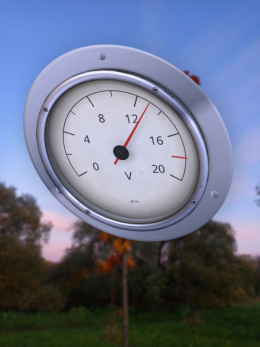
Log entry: 13 V
